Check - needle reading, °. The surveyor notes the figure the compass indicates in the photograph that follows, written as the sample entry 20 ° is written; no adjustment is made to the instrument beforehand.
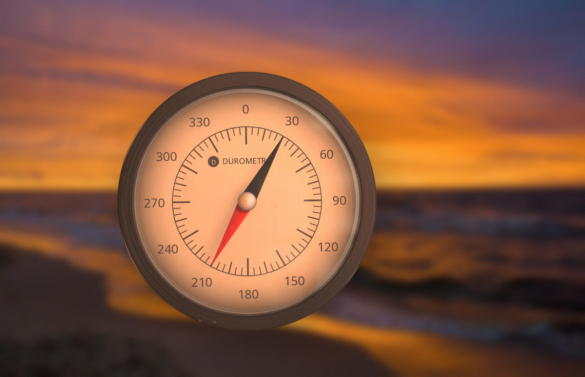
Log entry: 210 °
